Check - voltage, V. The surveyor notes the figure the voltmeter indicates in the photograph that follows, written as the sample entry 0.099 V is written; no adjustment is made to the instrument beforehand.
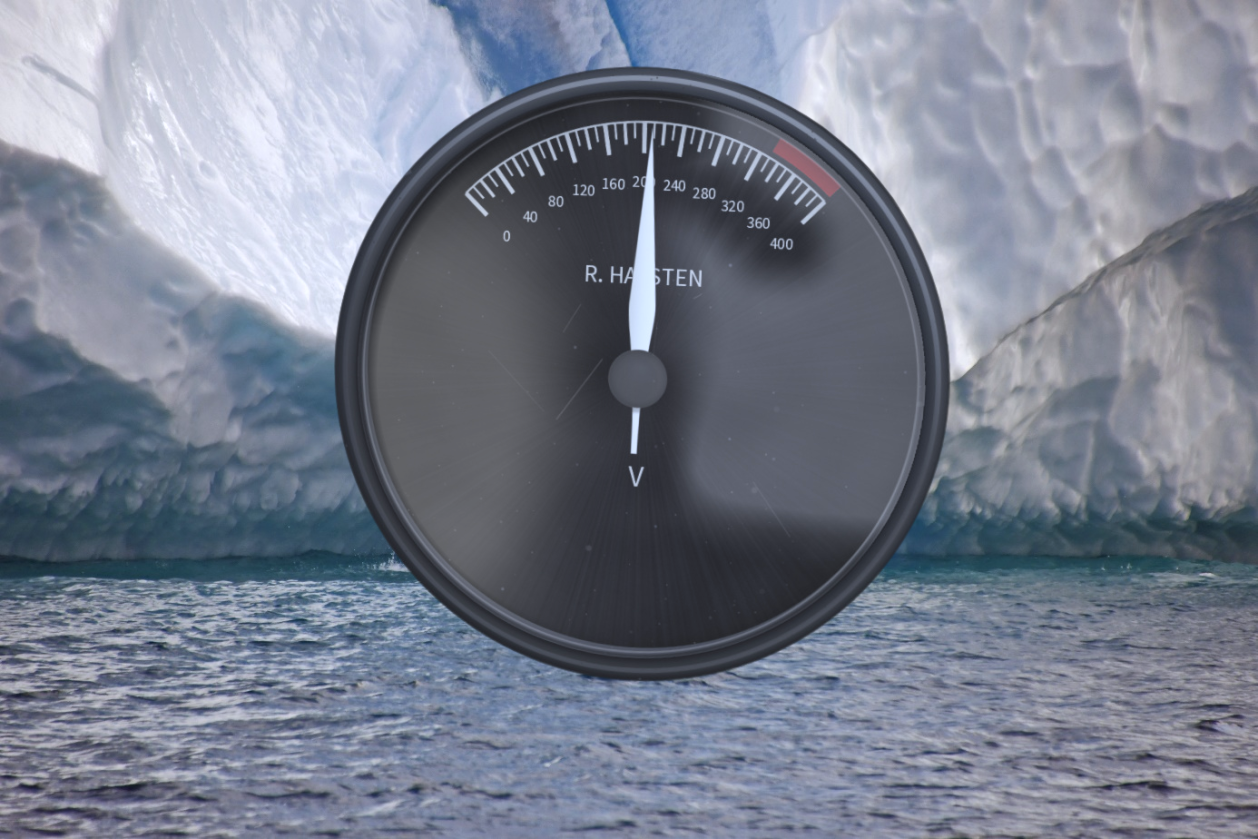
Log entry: 210 V
